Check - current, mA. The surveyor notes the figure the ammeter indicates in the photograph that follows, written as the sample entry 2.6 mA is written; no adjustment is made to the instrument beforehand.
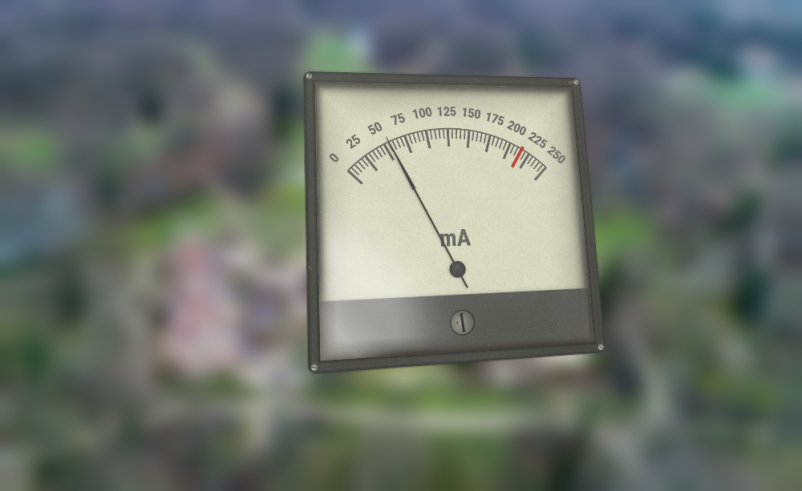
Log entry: 55 mA
